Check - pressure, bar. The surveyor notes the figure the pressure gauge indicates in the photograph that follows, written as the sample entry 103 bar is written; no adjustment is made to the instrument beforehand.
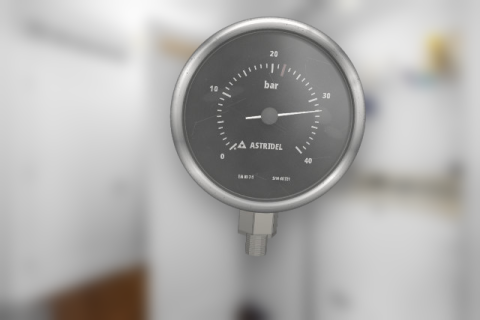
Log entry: 32 bar
